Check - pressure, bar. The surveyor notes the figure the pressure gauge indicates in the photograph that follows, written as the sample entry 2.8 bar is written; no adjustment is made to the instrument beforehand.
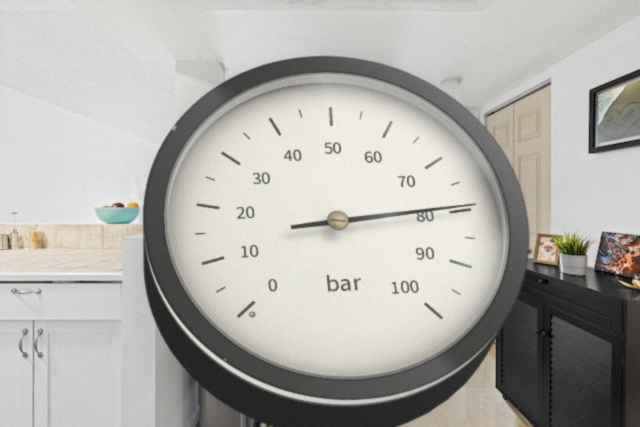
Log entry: 80 bar
